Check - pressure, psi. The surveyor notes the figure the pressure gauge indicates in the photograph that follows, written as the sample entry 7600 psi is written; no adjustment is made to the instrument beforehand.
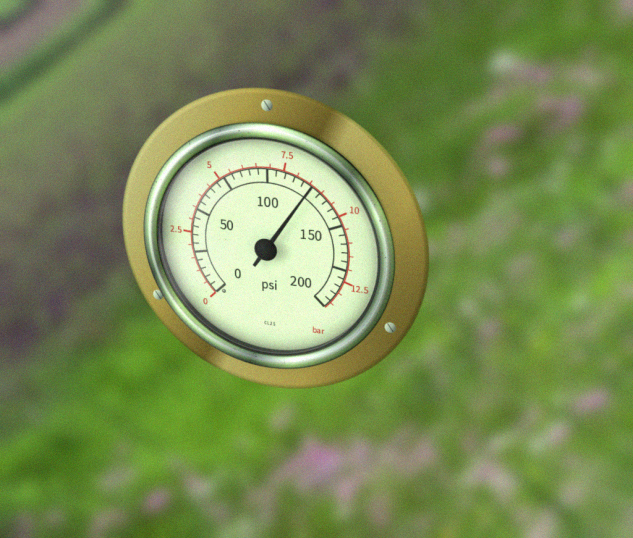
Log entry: 125 psi
